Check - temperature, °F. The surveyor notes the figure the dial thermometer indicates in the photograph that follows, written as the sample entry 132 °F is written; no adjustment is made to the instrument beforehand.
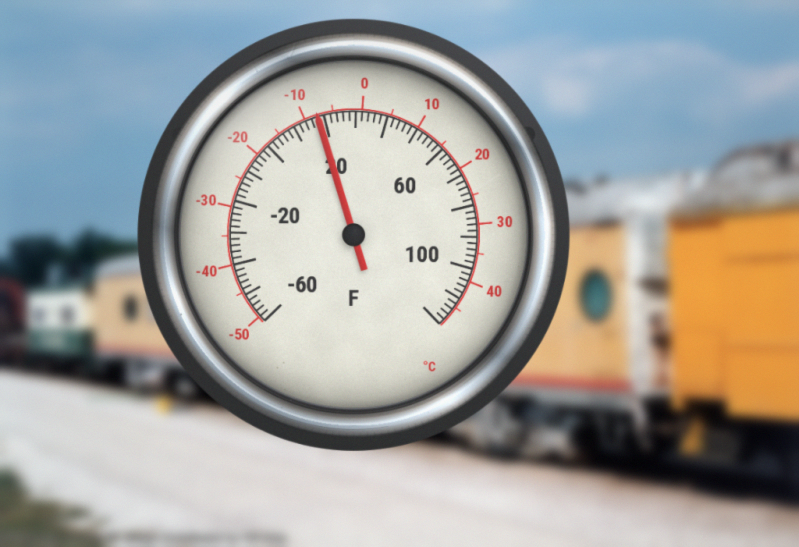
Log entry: 18 °F
